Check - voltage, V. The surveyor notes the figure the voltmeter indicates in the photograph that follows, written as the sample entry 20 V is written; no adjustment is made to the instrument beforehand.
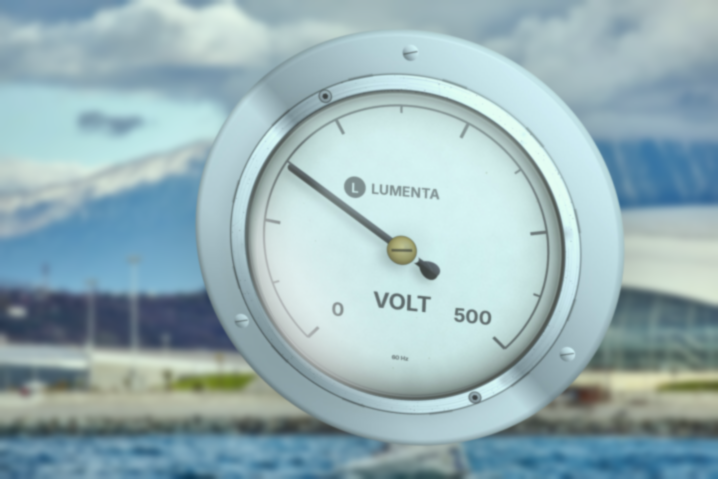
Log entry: 150 V
